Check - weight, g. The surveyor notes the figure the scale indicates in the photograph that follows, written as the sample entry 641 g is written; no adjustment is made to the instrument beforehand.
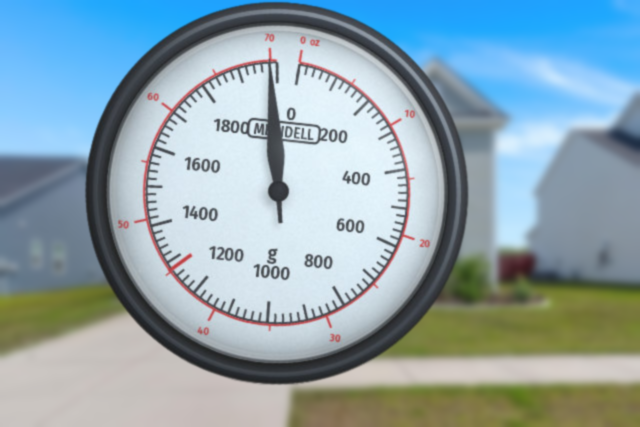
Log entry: 1980 g
